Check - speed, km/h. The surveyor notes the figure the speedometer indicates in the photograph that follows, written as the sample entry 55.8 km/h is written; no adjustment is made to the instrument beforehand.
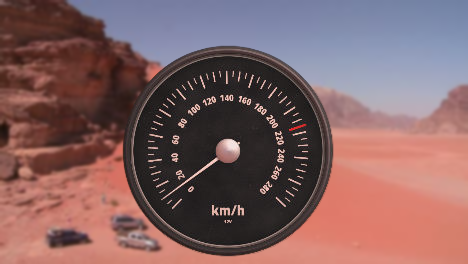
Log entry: 10 km/h
